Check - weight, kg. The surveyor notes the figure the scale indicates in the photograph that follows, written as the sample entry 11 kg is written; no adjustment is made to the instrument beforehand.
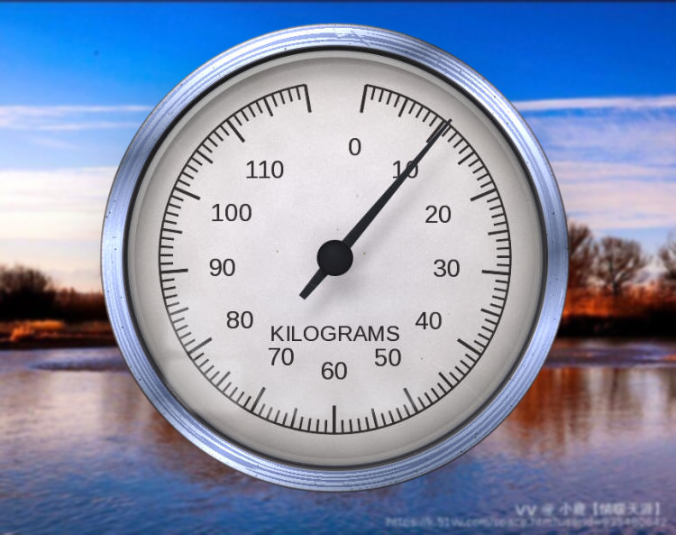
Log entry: 10.5 kg
